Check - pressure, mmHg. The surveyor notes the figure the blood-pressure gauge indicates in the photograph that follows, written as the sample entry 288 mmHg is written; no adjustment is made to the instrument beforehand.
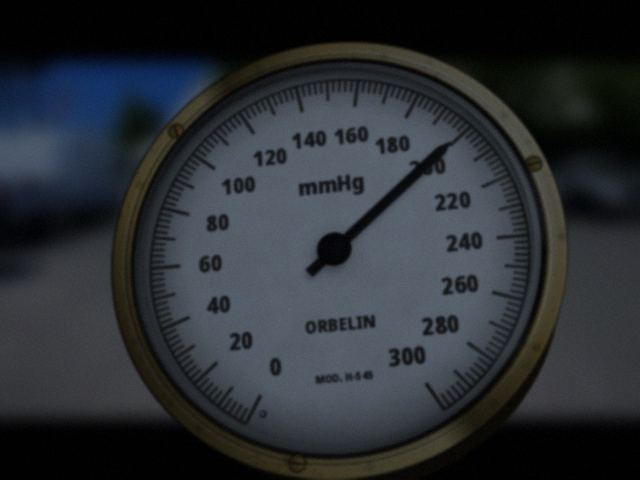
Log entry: 200 mmHg
